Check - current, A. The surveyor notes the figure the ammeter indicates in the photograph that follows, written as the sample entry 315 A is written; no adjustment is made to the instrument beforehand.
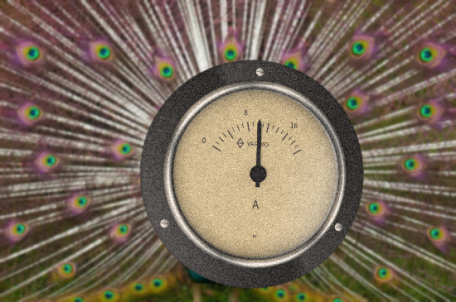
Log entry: 10 A
